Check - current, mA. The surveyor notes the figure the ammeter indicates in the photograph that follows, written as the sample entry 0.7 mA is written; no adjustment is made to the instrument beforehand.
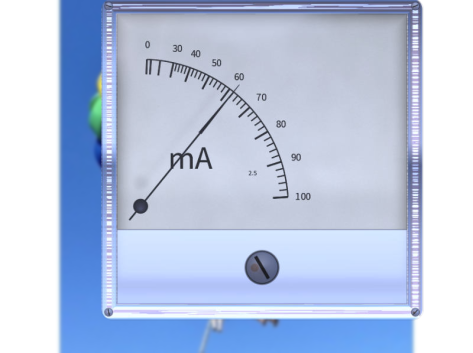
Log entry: 62 mA
